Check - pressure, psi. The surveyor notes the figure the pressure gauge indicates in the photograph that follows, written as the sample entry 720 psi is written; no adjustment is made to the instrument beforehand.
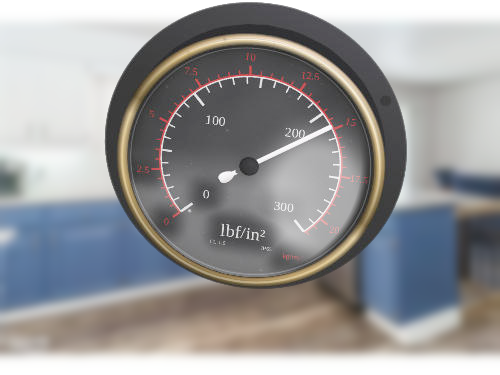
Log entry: 210 psi
